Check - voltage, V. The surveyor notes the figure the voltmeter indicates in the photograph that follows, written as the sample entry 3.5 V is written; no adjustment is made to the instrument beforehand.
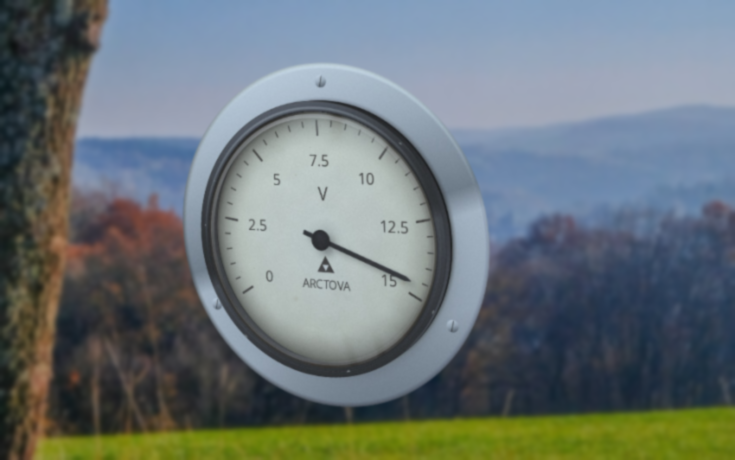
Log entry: 14.5 V
